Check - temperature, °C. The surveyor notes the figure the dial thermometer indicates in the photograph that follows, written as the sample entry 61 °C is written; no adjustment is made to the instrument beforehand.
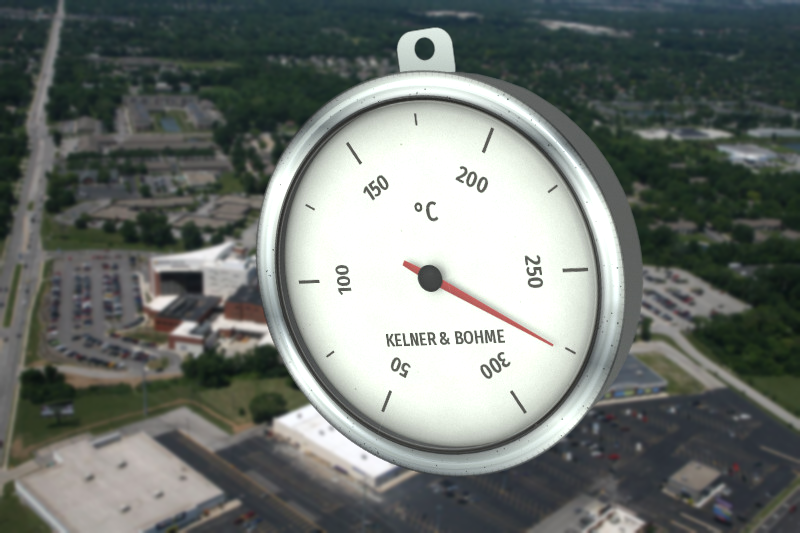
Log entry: 275 °C
